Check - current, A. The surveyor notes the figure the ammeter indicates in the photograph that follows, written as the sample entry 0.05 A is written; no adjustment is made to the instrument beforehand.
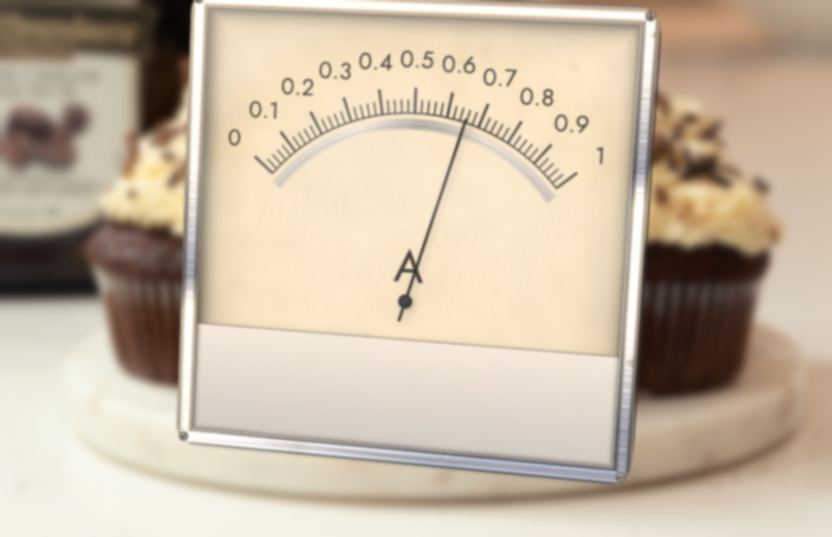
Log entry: 0.66 A
